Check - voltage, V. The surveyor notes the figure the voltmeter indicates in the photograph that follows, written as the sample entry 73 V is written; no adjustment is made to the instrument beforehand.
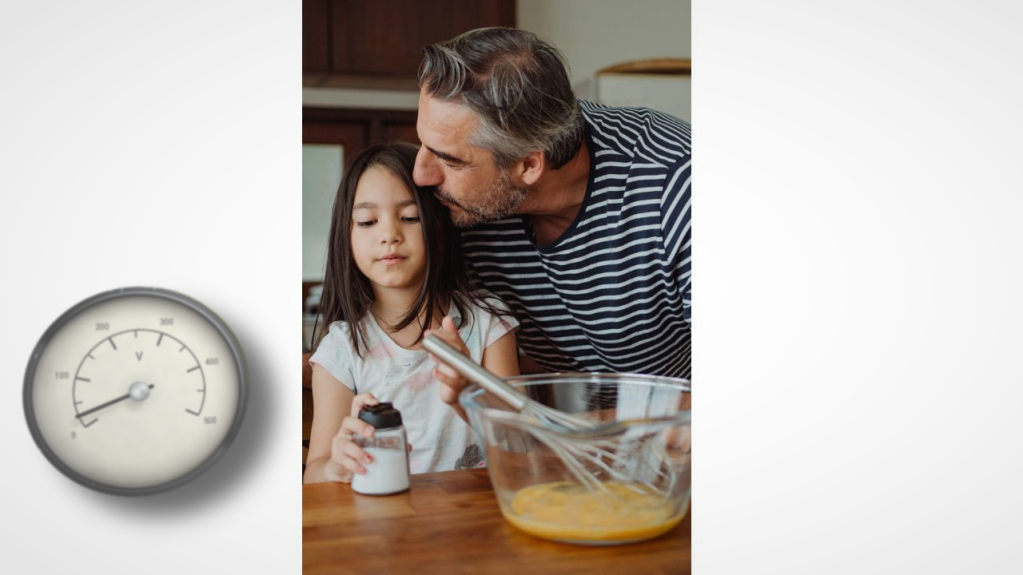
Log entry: 25 V
